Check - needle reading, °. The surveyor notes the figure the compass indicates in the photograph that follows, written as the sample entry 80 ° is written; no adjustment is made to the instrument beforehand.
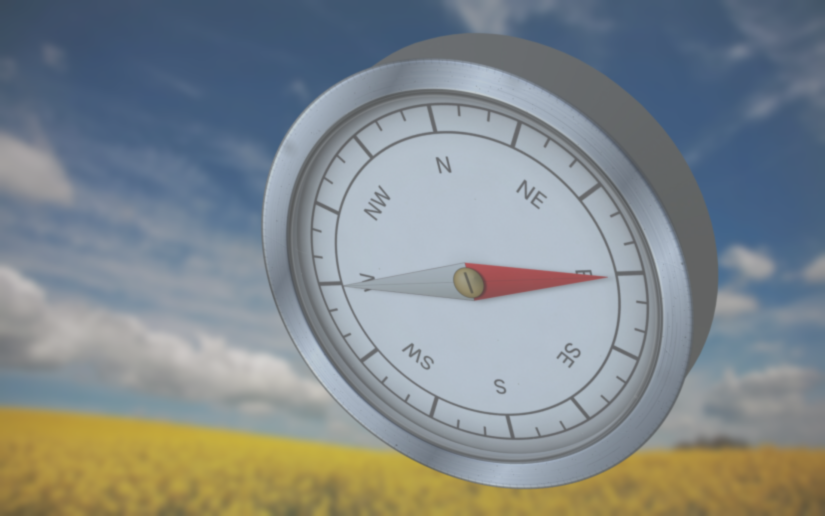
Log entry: 90 °
